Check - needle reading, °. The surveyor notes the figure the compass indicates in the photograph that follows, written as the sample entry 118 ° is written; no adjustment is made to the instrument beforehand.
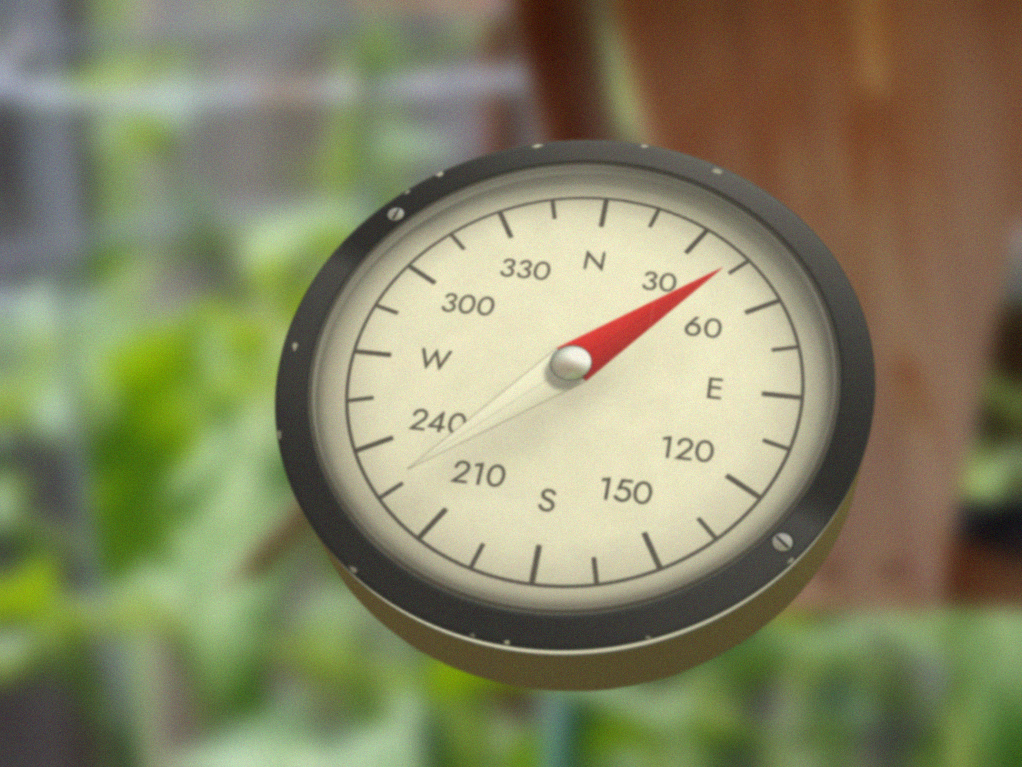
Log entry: 45 °
